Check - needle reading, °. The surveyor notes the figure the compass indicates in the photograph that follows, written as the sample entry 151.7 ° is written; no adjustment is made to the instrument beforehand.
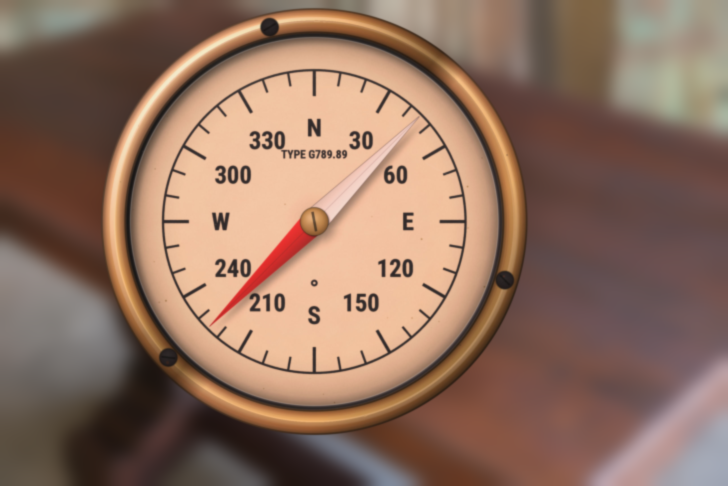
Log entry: 225 °
